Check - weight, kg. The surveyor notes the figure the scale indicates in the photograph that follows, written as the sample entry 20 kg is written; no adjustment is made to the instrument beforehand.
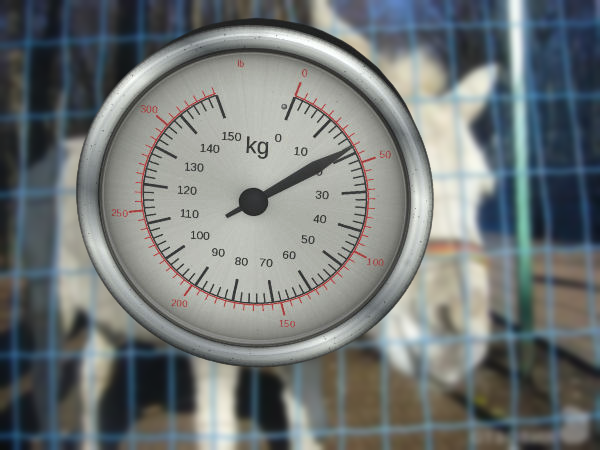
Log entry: 18 kg
